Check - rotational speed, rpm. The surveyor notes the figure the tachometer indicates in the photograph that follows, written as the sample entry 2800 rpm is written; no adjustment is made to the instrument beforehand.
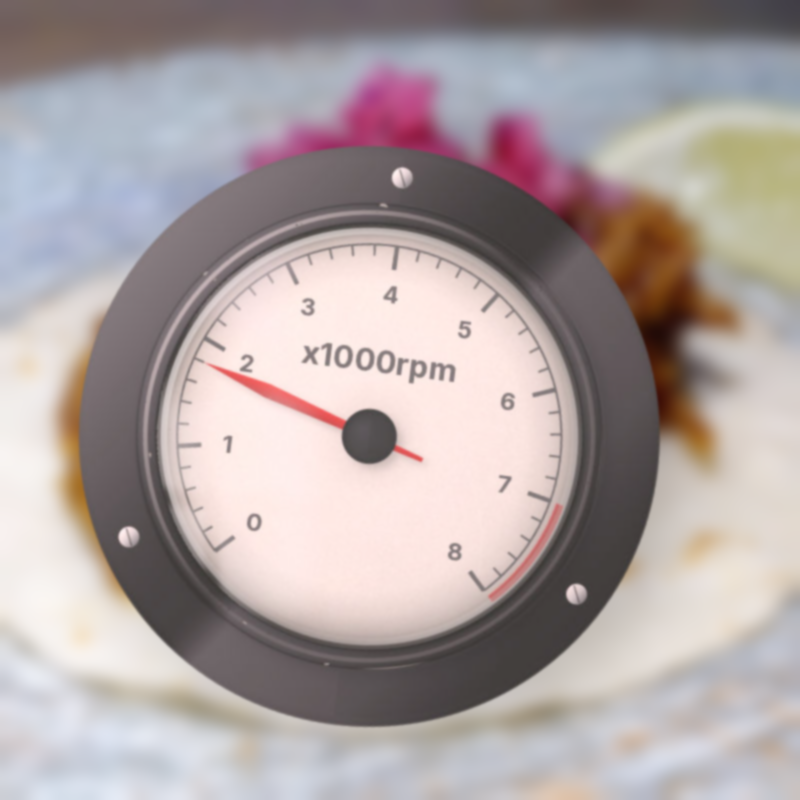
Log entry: 1800 rpm
